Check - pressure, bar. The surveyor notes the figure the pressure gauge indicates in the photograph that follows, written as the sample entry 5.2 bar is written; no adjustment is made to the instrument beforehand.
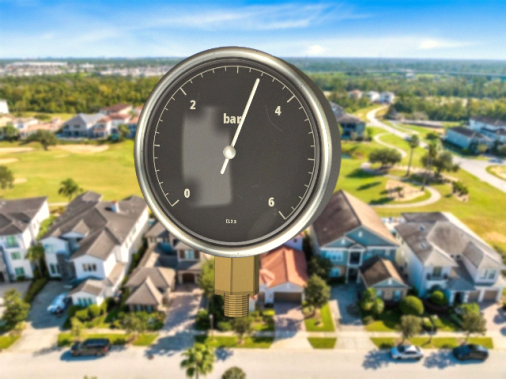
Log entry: 3.4 bar
